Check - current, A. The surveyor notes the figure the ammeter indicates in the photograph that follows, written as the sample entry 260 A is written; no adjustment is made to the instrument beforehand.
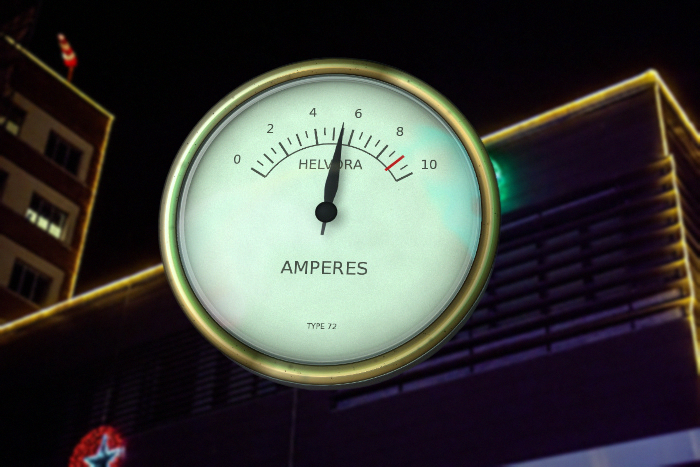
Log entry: 5.5 A
